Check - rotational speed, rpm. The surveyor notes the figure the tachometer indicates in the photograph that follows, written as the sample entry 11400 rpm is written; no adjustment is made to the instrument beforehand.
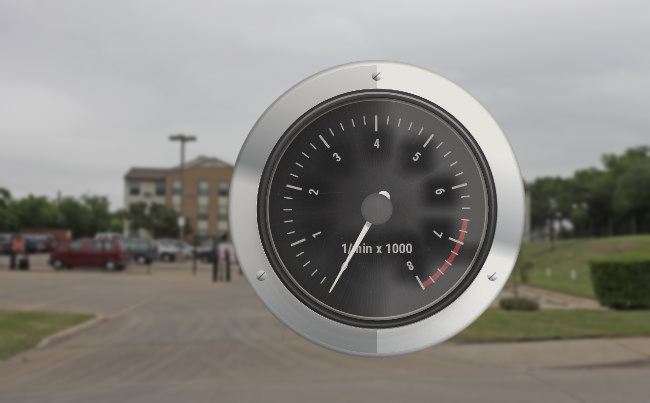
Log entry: 0 rpm
